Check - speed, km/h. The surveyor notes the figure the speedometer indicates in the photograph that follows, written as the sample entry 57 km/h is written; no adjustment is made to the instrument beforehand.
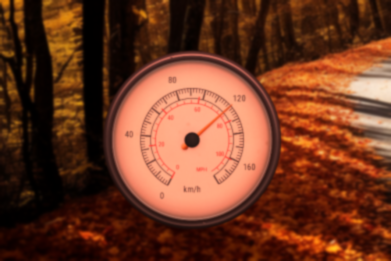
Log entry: 120 km/h
